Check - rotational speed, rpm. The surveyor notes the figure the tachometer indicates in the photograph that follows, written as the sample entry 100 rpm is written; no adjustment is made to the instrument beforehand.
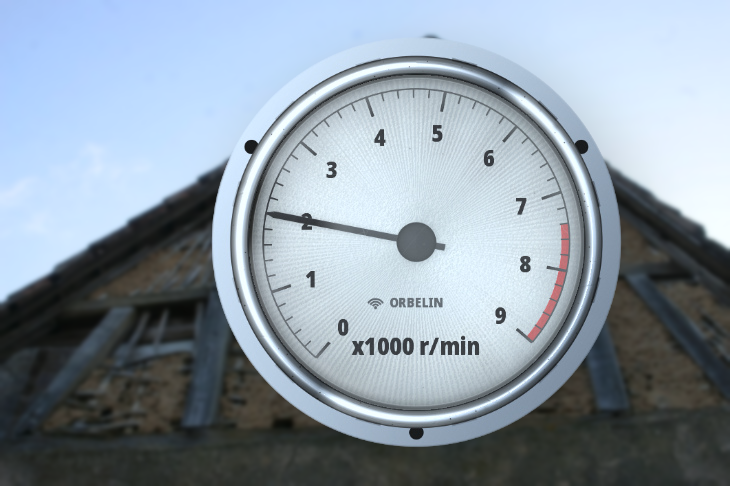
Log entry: 2000 rpm
